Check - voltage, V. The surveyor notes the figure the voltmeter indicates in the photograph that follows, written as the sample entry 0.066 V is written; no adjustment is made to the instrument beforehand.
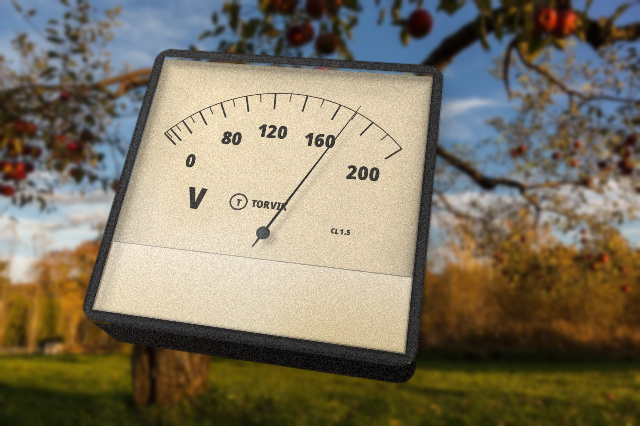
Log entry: 170 V
